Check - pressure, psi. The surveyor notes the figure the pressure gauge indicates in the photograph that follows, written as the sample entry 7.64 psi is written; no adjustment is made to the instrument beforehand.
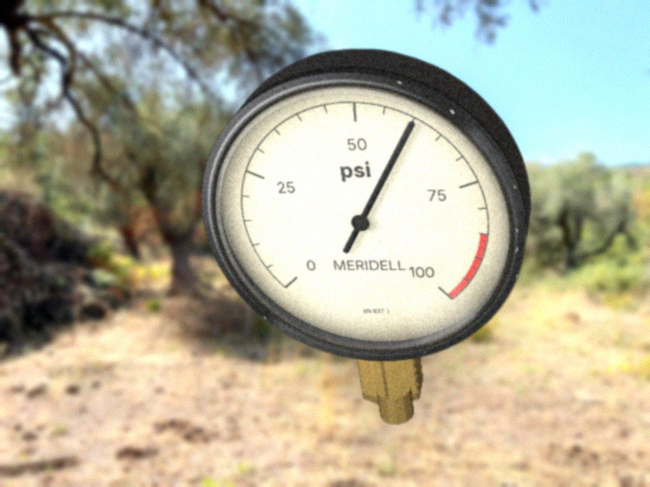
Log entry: 60 psi
